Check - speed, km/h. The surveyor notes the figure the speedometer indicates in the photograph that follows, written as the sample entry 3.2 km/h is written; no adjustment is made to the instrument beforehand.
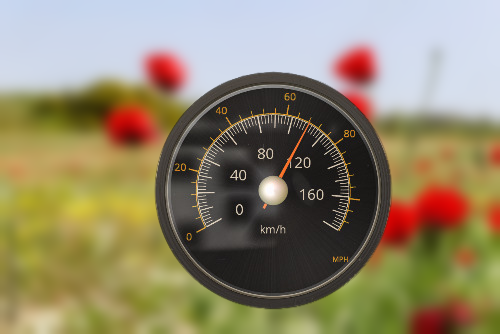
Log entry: 110 km/h
